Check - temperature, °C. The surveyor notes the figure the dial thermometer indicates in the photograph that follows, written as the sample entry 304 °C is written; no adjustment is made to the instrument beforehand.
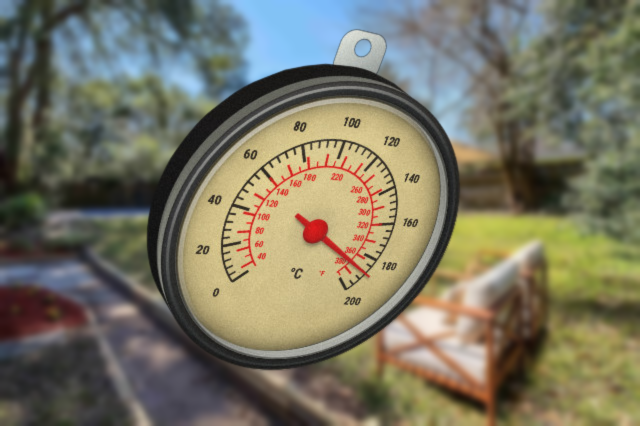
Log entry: 188 °C
